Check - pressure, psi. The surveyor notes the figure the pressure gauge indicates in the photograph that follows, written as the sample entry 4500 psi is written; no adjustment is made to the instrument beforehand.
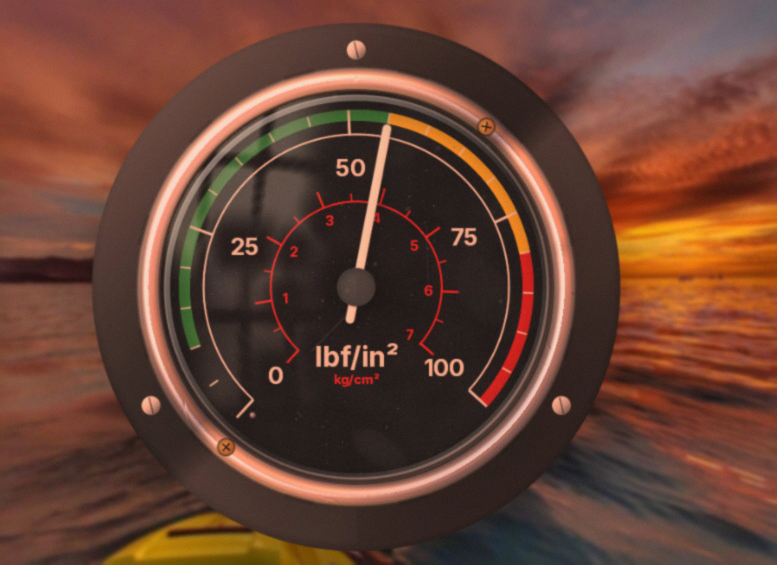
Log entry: 55 psi
